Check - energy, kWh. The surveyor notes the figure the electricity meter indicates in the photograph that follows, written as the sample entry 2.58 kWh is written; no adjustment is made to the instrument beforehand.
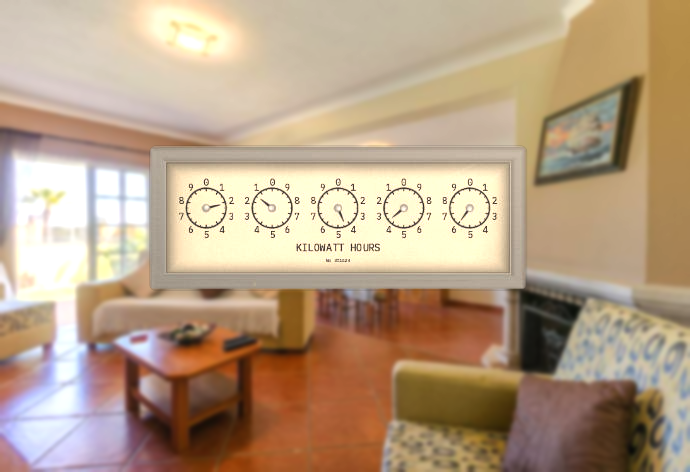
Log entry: 21436 kWh
